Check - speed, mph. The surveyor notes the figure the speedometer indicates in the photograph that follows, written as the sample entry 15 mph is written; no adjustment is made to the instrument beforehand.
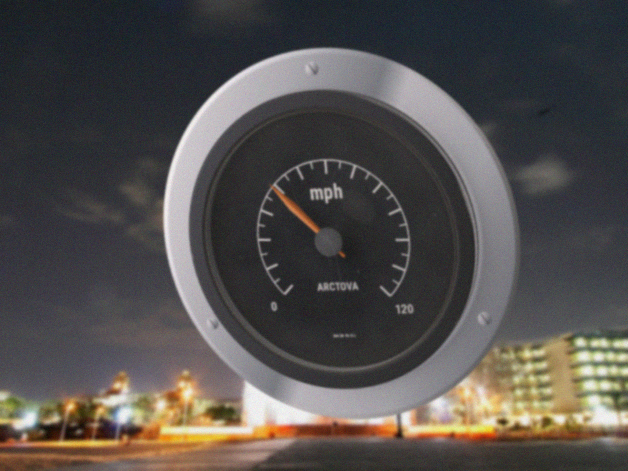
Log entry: 40 mph
